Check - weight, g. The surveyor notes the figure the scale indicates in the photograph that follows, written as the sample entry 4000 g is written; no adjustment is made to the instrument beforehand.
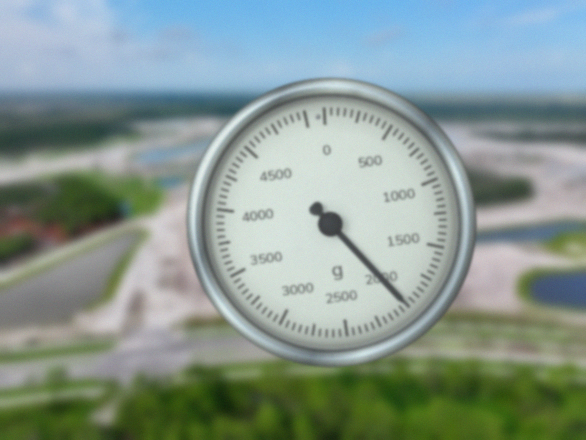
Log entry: 2000 g
